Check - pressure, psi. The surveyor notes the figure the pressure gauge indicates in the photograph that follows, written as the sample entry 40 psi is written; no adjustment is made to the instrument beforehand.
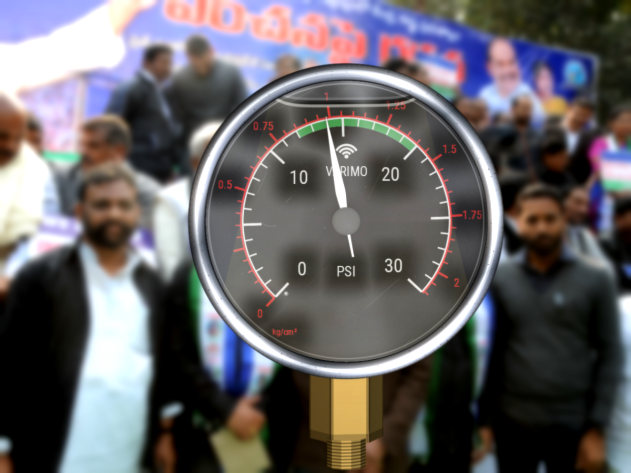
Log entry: 14 psi
